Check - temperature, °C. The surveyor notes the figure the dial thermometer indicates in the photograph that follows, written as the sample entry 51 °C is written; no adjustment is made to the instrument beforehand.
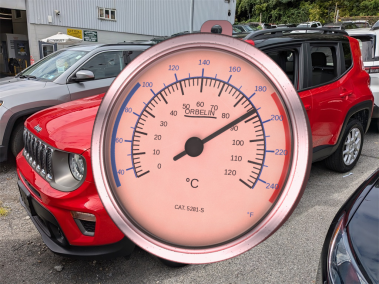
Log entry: 88 °C
